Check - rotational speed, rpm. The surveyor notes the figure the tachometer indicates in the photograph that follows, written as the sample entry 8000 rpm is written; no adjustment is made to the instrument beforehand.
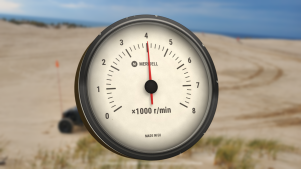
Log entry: 4000 rpm
